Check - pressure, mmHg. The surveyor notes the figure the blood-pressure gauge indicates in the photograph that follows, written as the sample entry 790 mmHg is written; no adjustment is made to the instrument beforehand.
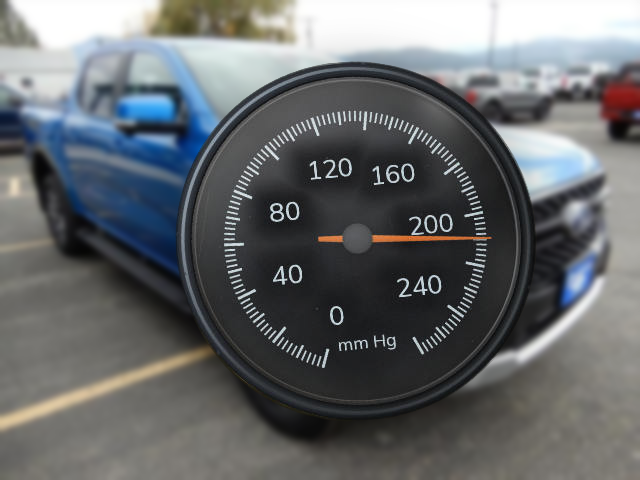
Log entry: 210 mmHg
